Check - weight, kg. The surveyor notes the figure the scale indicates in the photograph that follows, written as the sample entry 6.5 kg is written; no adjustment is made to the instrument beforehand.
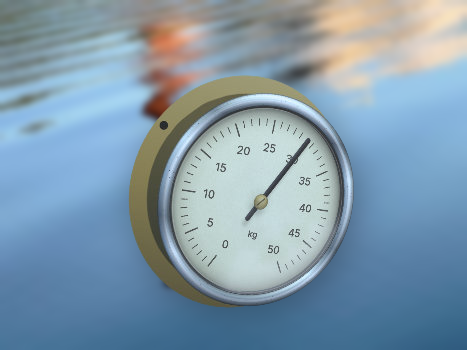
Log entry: 30 kg
